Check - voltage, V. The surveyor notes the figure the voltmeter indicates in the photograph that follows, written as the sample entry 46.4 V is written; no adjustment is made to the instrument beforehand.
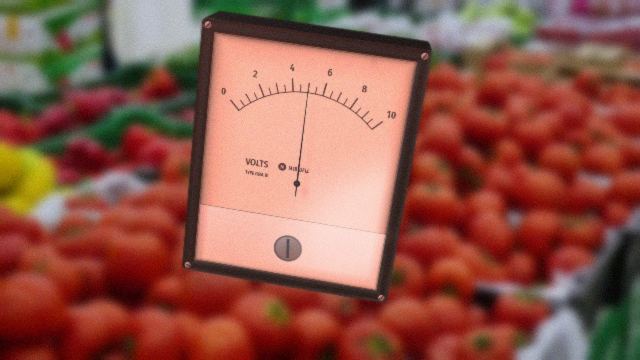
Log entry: 5 V
